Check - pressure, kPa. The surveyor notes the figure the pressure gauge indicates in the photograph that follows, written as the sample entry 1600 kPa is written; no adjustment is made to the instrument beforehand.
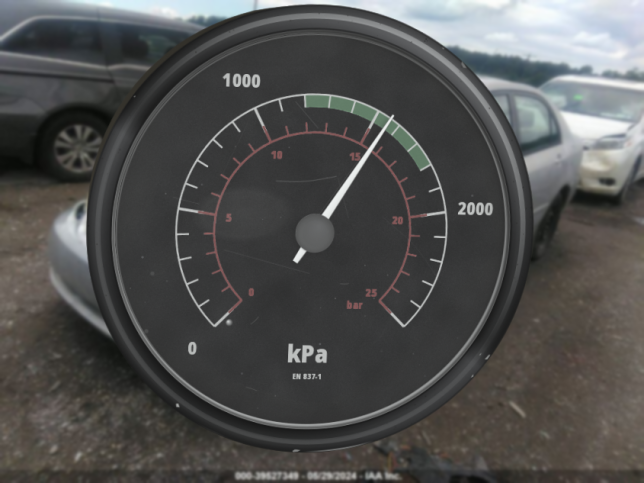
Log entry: 1550 kPa
